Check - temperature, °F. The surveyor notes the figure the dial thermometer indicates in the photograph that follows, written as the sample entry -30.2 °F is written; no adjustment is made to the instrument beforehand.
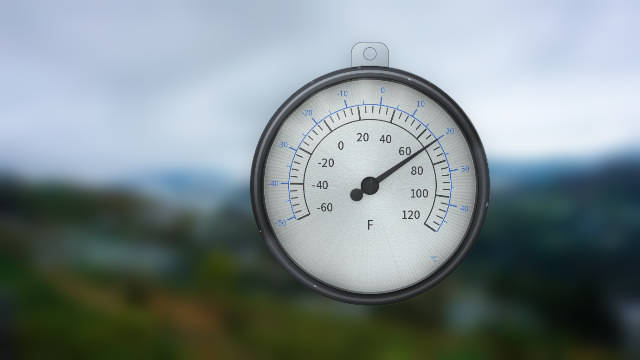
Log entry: 68 °F
